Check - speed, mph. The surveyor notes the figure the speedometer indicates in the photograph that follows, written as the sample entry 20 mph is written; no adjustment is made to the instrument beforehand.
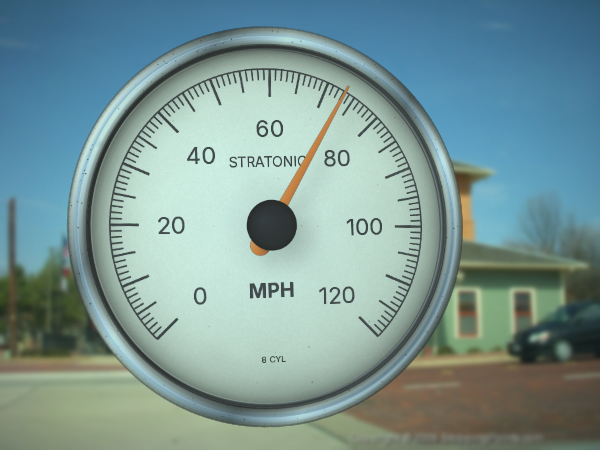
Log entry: 73 mph
